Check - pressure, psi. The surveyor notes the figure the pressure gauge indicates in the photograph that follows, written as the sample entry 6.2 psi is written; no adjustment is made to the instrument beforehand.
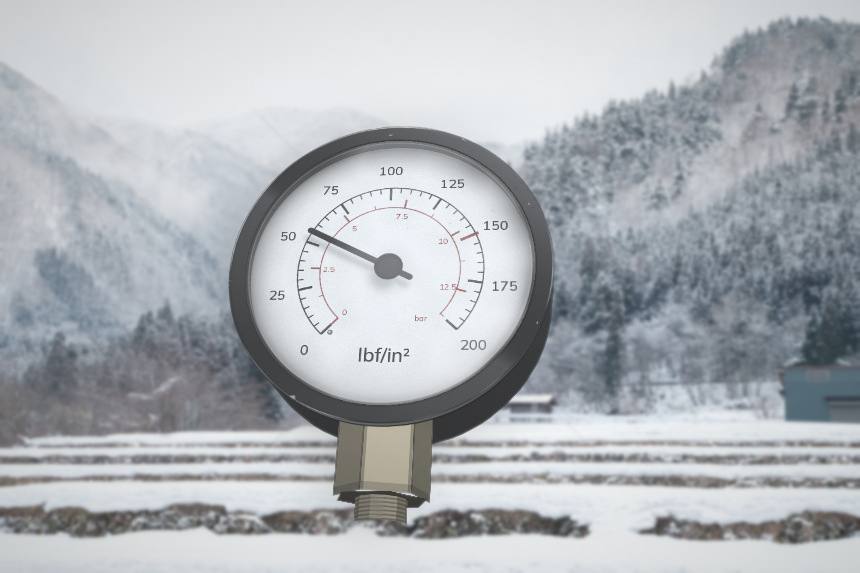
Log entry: 55 psi
